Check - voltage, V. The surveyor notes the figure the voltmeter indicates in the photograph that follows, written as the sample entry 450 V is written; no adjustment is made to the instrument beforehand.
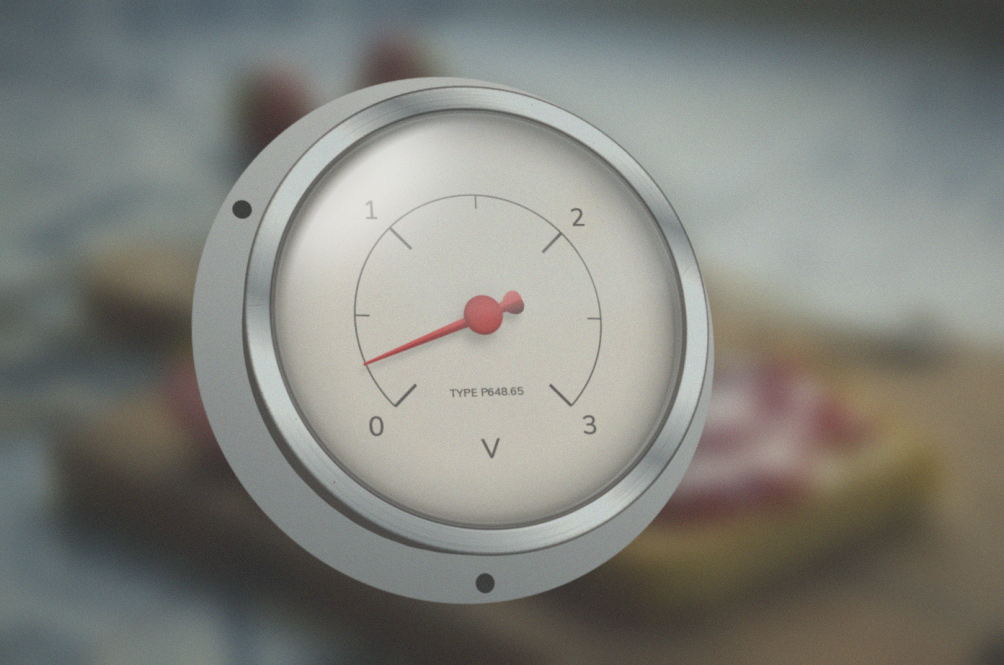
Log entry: 0.25 V
